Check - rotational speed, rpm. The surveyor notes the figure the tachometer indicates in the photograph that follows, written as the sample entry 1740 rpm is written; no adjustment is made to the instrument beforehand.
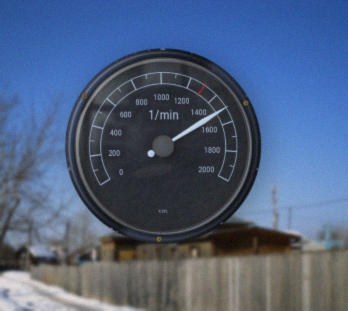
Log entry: 1500 rpm
